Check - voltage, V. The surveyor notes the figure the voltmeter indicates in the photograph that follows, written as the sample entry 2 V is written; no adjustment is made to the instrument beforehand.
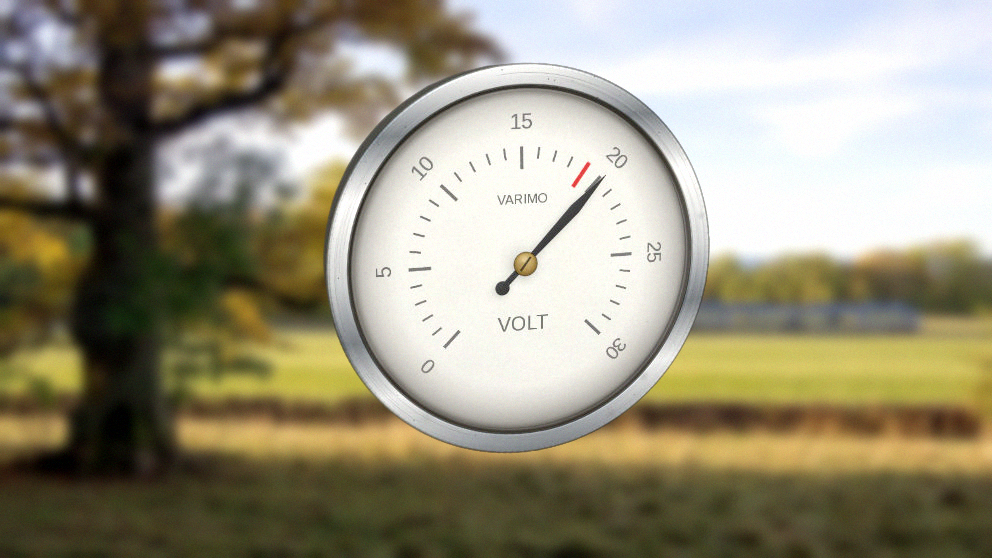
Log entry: 20 V
